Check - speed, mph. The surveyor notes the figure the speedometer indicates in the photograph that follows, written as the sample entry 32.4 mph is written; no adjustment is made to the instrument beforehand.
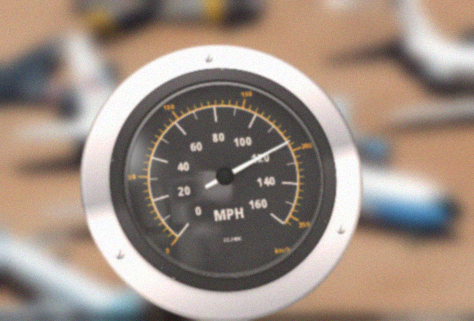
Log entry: 120 mph
